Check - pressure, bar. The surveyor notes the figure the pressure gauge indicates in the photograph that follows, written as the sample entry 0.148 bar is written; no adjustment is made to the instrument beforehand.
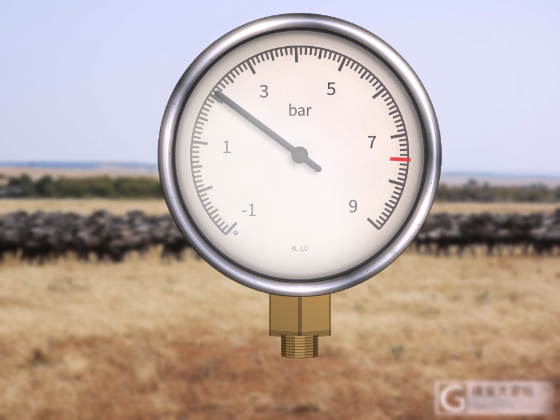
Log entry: 2.1 bar
